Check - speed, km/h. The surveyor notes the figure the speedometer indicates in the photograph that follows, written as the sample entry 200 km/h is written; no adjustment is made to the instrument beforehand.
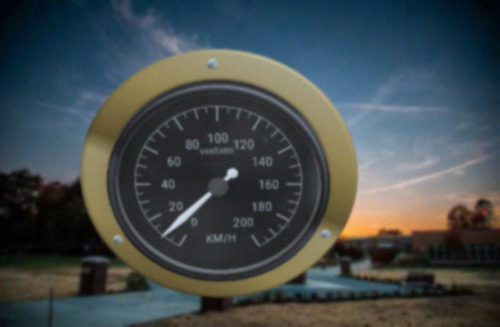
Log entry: 10 km/h
